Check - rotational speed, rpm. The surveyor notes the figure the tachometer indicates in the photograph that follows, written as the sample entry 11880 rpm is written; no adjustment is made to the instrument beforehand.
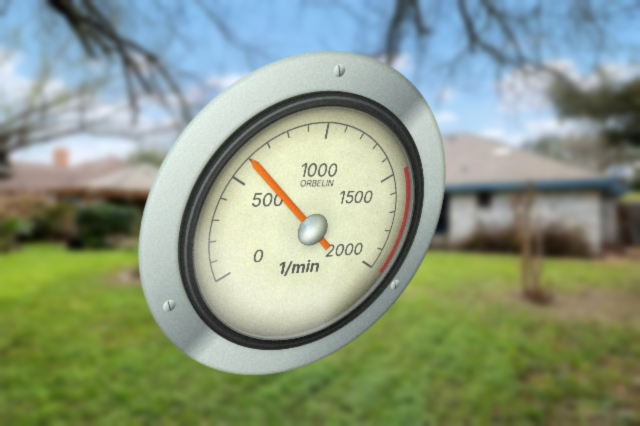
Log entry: 600 rpm
